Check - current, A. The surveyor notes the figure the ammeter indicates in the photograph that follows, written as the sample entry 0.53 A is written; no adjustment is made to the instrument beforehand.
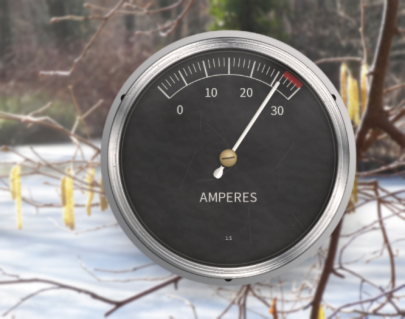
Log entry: 26 A
